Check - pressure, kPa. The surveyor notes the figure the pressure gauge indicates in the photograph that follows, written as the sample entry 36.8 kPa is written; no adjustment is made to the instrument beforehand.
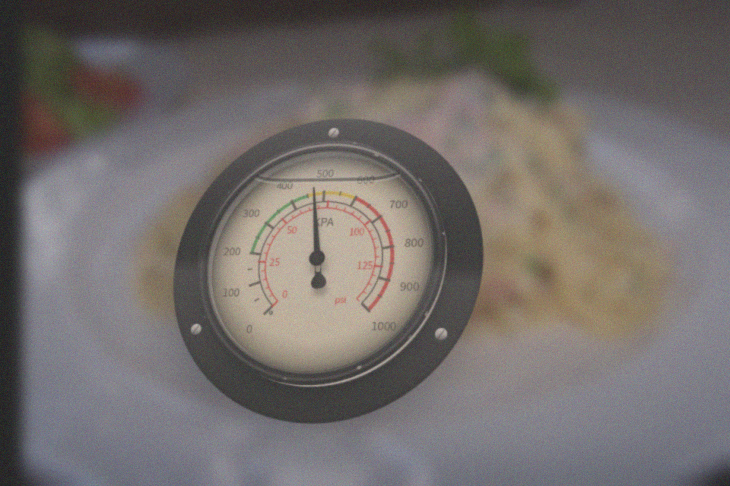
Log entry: 475 kPa
